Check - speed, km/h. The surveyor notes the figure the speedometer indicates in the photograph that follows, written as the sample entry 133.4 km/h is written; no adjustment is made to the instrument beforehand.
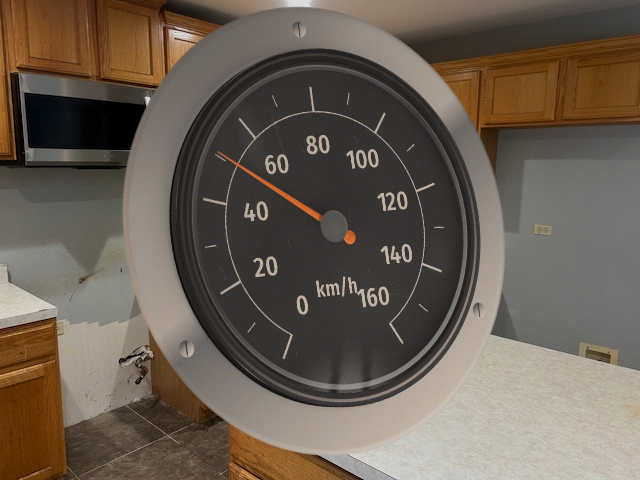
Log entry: 50 km/h
